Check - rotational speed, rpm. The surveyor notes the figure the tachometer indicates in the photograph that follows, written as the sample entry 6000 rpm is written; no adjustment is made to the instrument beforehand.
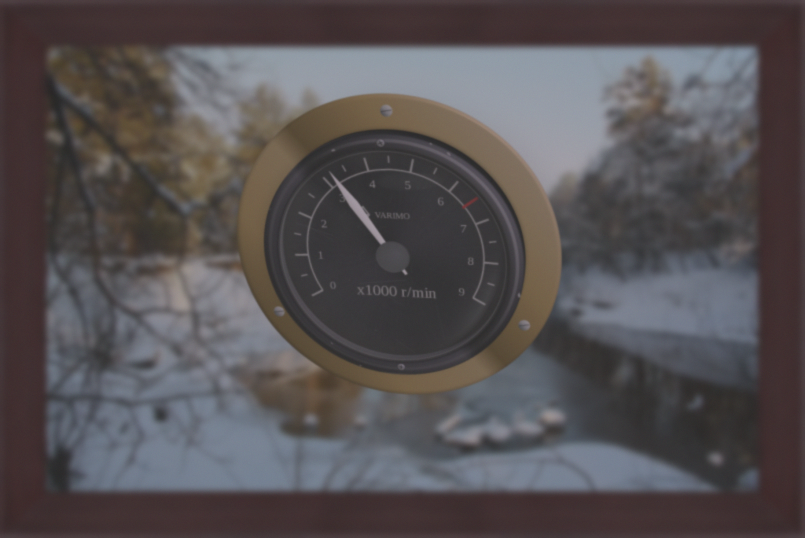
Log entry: 3250 rpm
